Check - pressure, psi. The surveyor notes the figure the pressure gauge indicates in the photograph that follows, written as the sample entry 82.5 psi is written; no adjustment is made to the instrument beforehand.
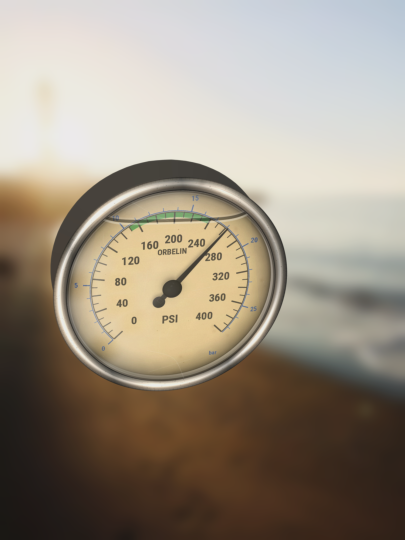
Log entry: 260 psi
